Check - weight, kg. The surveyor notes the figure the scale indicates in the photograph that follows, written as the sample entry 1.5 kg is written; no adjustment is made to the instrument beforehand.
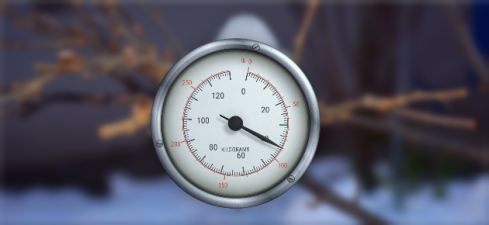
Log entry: 40 kg
